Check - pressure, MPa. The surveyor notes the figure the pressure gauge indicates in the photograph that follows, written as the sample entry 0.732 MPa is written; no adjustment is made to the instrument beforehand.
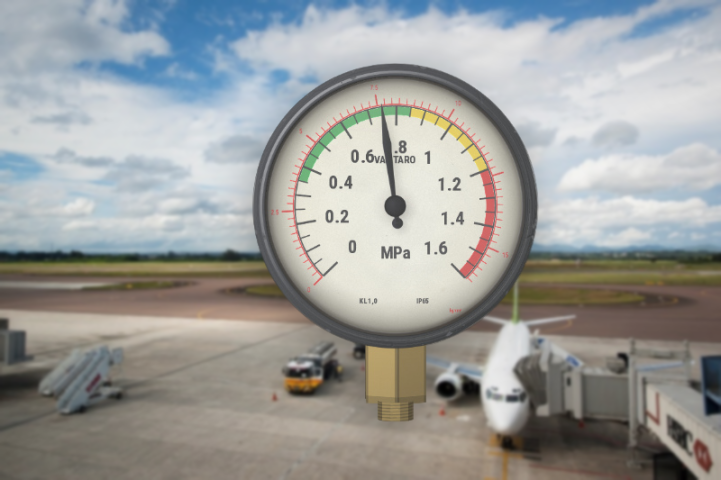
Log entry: 0.75 MPa
